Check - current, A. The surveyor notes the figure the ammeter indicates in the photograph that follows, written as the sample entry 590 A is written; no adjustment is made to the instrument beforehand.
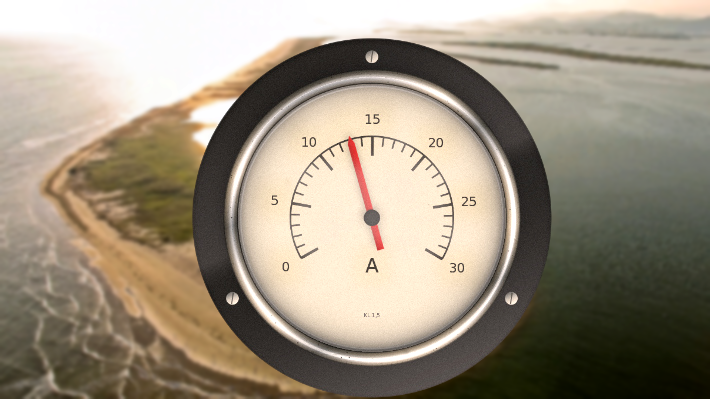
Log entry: 13 A
